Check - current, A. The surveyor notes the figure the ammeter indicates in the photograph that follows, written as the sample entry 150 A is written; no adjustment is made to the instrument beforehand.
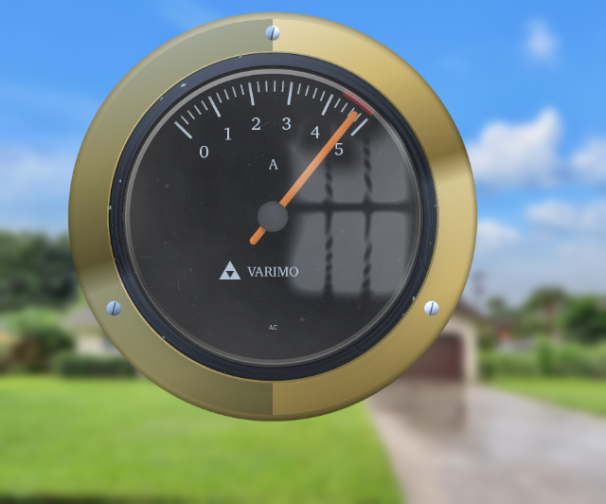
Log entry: 4.7 A
